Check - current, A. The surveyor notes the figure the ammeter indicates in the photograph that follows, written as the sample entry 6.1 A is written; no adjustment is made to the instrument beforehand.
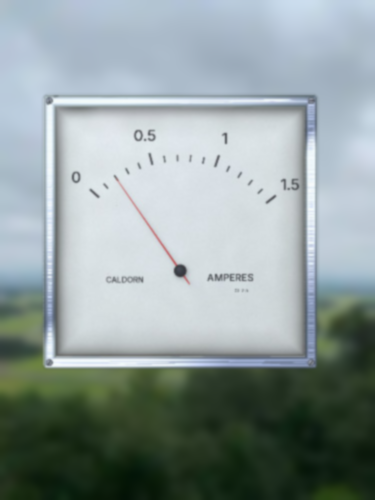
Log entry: 0.2 A
